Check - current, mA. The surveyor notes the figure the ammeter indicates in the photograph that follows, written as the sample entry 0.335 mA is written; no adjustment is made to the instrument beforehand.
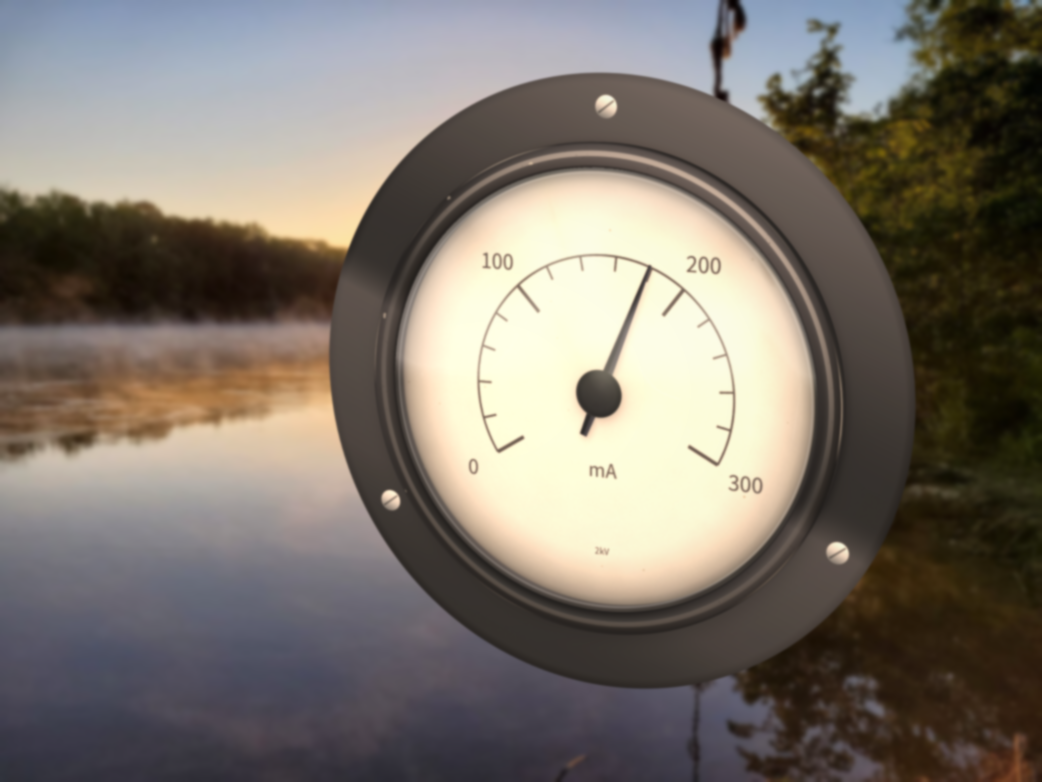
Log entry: 180 mA
